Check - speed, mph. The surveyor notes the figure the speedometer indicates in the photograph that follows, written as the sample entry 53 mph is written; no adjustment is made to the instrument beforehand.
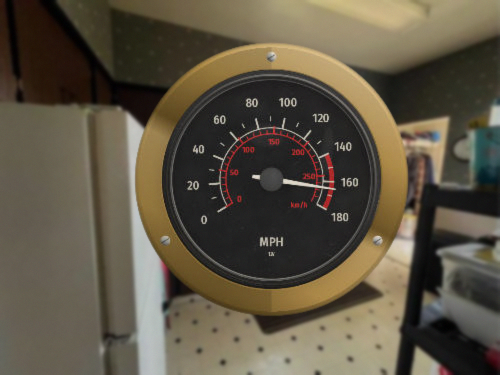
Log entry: 165 mph
